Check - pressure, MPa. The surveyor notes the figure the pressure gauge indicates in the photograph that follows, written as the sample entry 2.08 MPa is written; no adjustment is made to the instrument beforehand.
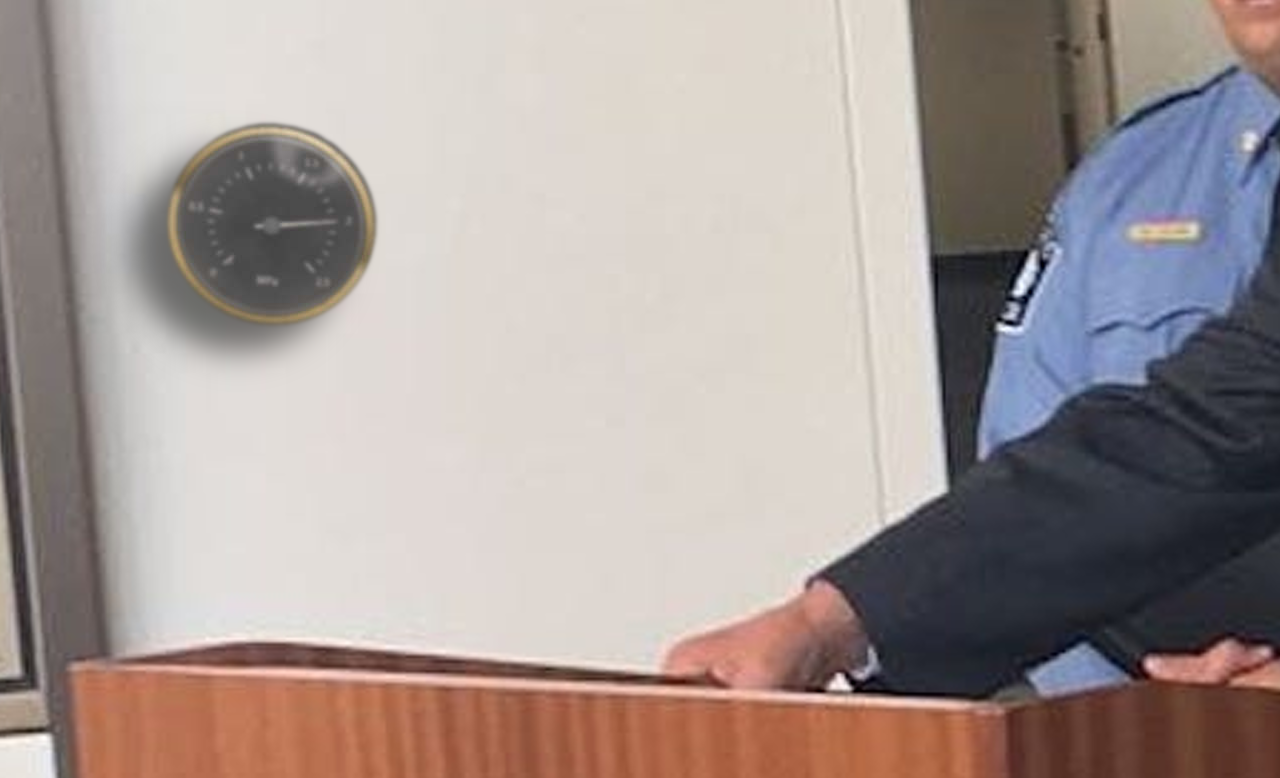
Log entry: 2 MPa
